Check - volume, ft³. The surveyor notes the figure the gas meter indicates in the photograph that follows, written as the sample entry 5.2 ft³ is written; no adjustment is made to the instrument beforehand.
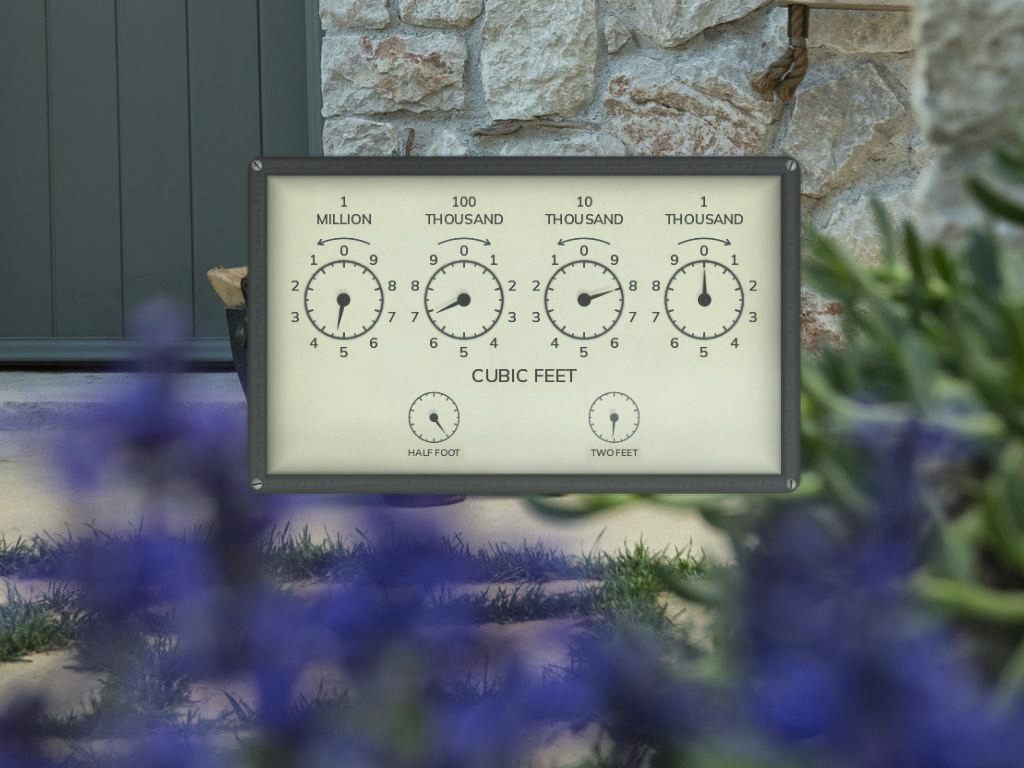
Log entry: 468000 ft³
